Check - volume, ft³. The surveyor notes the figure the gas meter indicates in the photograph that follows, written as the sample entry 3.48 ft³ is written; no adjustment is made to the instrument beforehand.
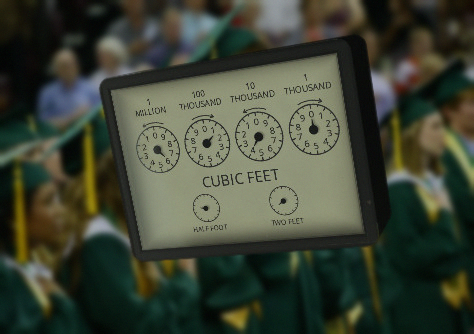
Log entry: 614000 ft³
